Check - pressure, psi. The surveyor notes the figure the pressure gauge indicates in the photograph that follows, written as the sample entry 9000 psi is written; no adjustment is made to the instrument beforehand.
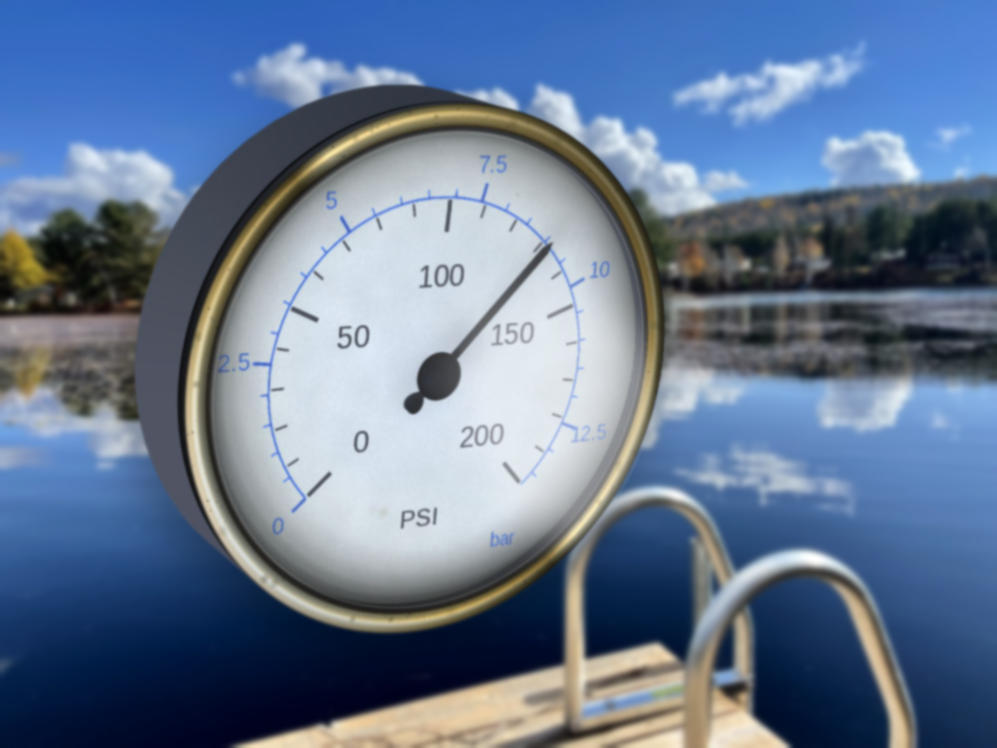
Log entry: 130 psi
